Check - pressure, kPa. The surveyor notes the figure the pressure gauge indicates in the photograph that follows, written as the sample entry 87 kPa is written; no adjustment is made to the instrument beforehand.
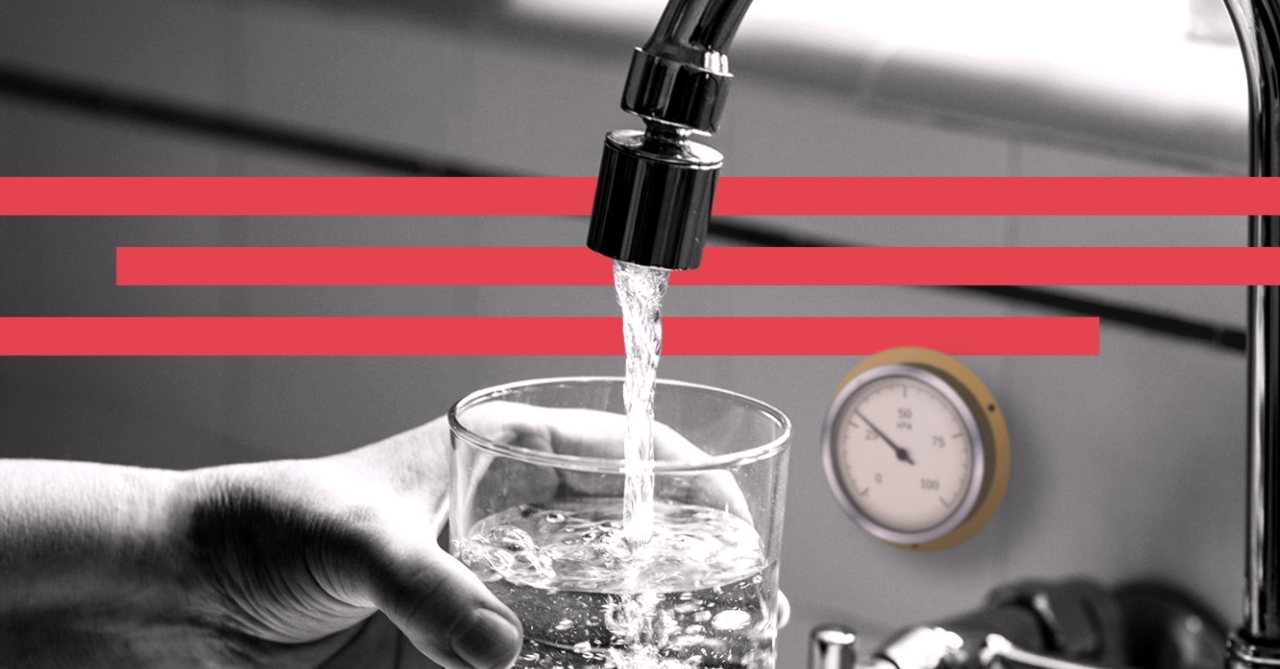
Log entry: 30 kPa
